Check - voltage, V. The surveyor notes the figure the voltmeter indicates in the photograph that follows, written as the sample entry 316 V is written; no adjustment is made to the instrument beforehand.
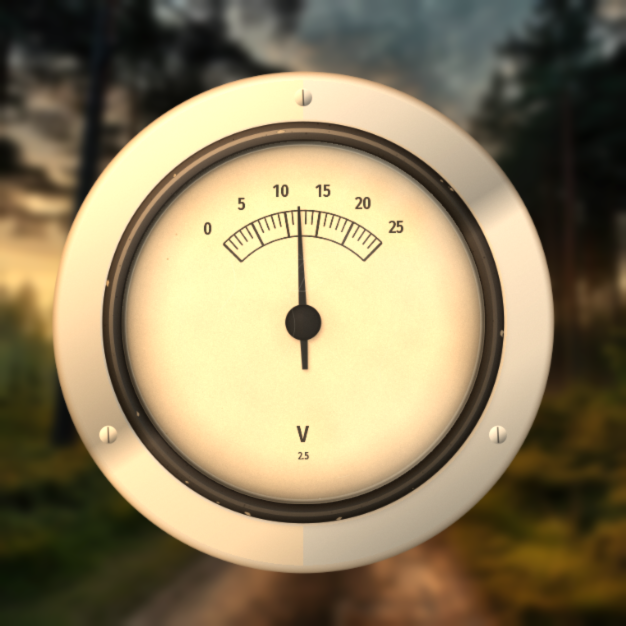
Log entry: 12 V
